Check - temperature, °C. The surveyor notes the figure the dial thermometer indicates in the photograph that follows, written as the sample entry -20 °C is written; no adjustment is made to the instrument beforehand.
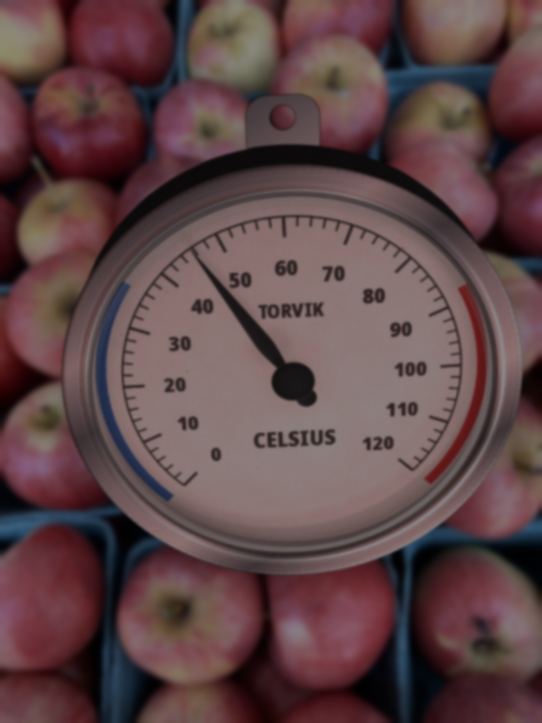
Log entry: 46 °C
